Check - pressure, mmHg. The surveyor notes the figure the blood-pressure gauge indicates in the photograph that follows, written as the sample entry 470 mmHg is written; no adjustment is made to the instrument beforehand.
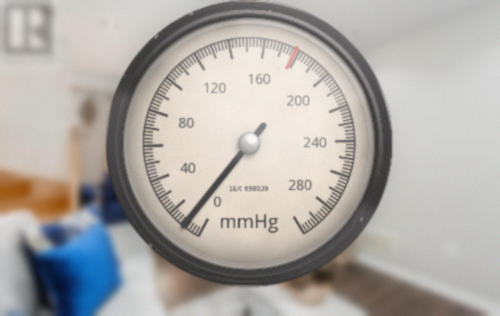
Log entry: 10 mmHg
